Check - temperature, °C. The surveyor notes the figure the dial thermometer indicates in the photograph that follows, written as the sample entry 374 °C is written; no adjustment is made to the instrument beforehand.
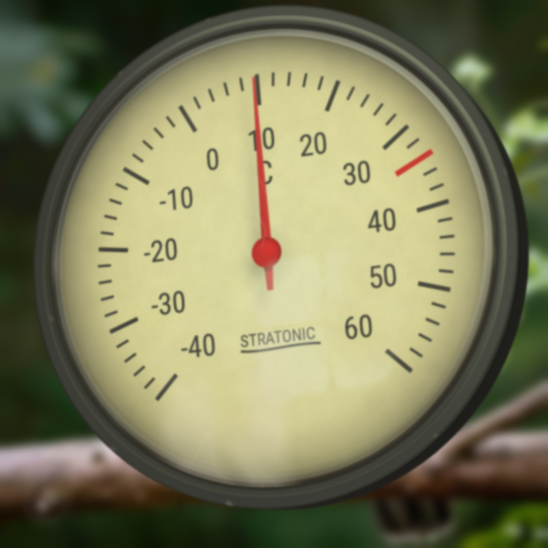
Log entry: 10 °C
